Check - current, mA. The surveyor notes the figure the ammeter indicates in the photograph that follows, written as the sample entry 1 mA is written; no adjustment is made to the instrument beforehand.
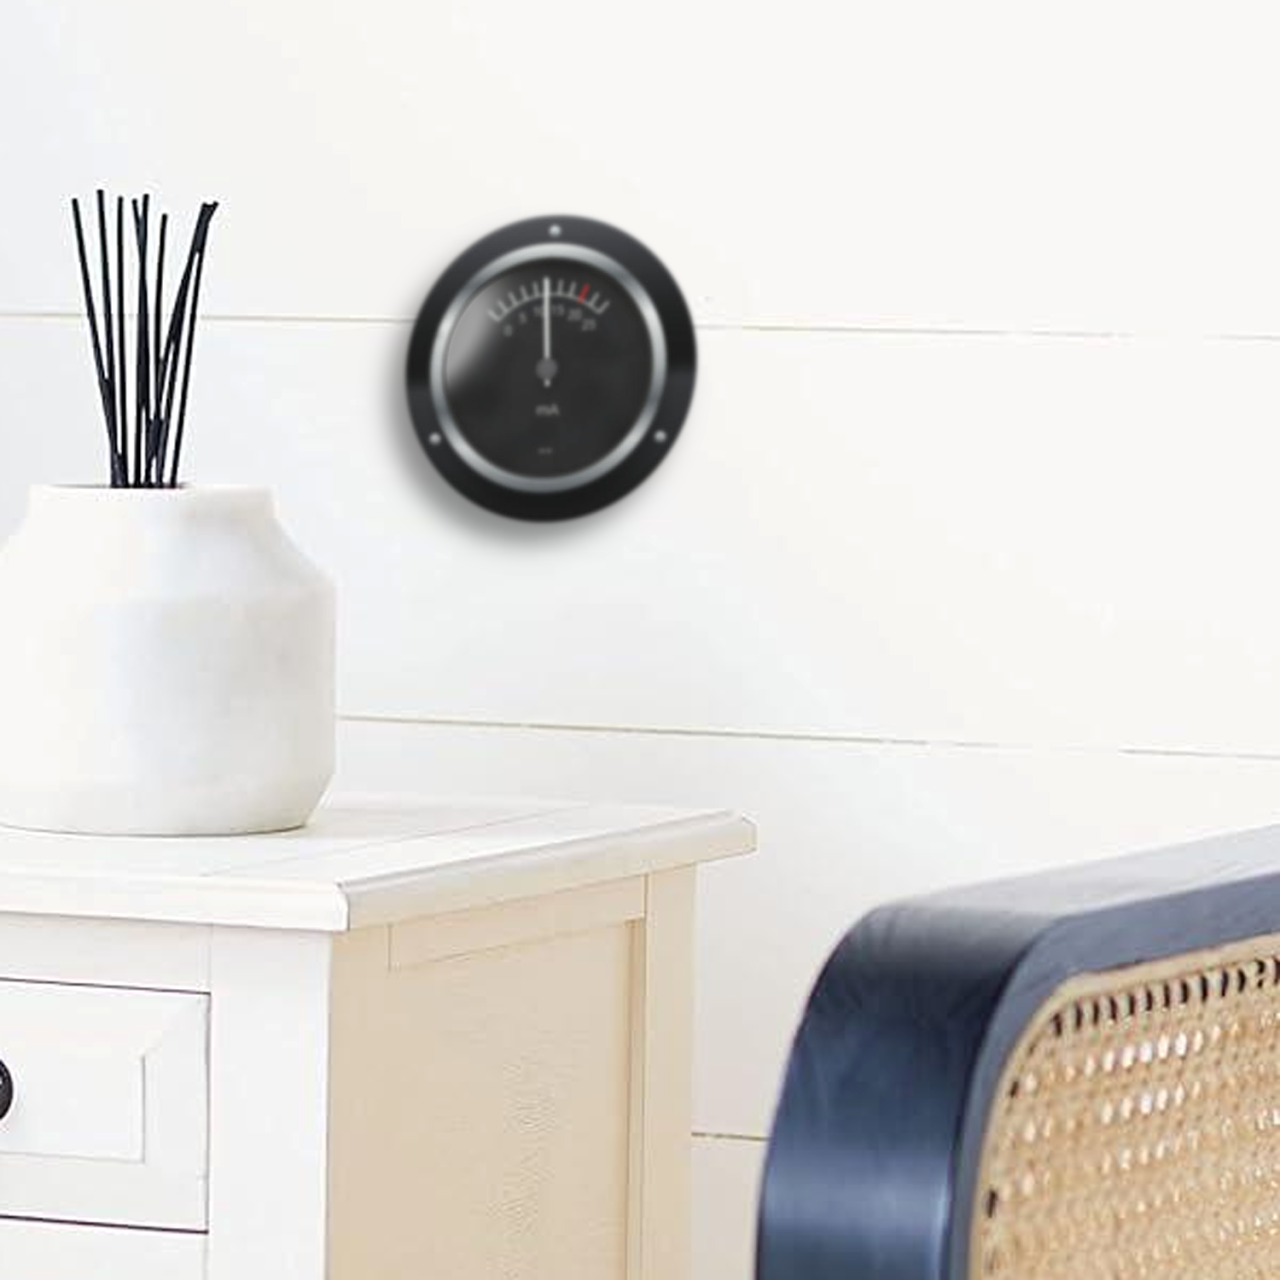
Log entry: 12.5 mA
